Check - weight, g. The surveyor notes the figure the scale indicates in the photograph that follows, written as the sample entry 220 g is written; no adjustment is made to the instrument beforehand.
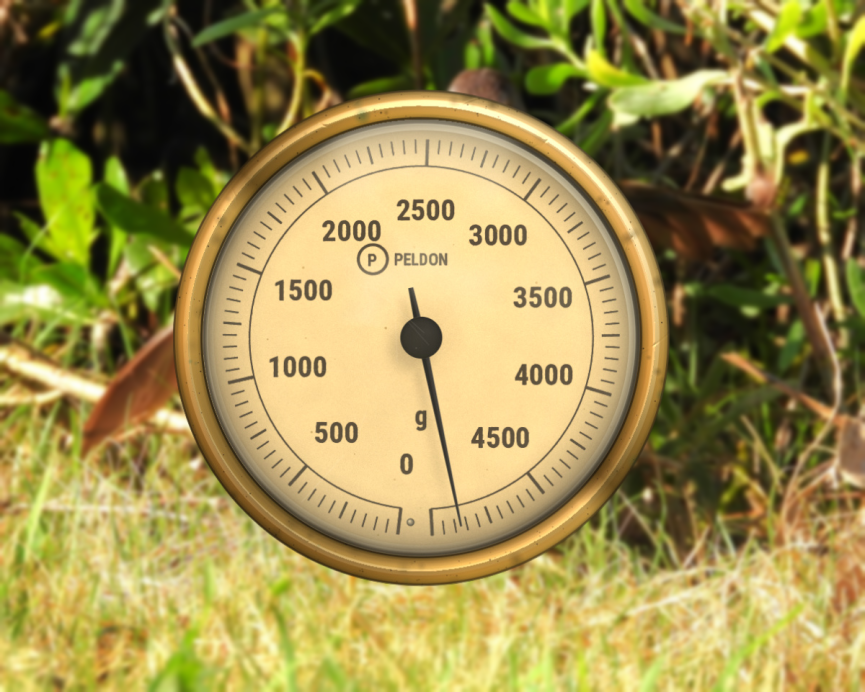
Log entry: 4875 g
